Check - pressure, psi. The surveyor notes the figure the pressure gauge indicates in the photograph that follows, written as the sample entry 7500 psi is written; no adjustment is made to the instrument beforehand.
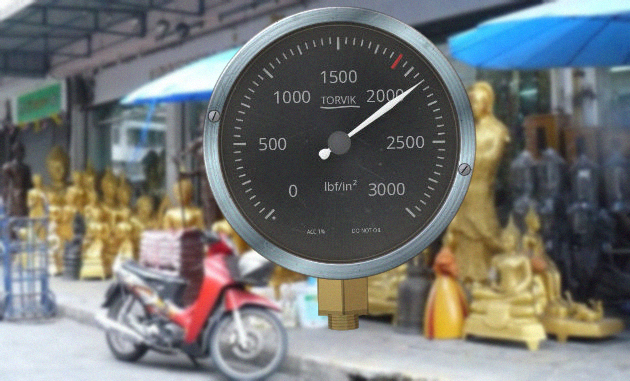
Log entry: 2100 psi
